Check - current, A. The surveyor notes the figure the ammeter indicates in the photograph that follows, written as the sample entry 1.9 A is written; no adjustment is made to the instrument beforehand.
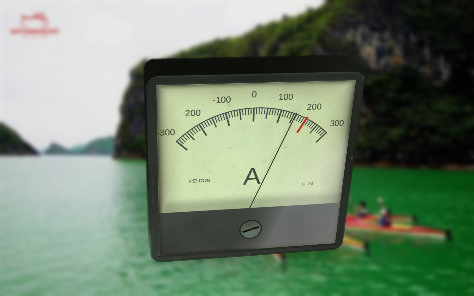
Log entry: 150 A
